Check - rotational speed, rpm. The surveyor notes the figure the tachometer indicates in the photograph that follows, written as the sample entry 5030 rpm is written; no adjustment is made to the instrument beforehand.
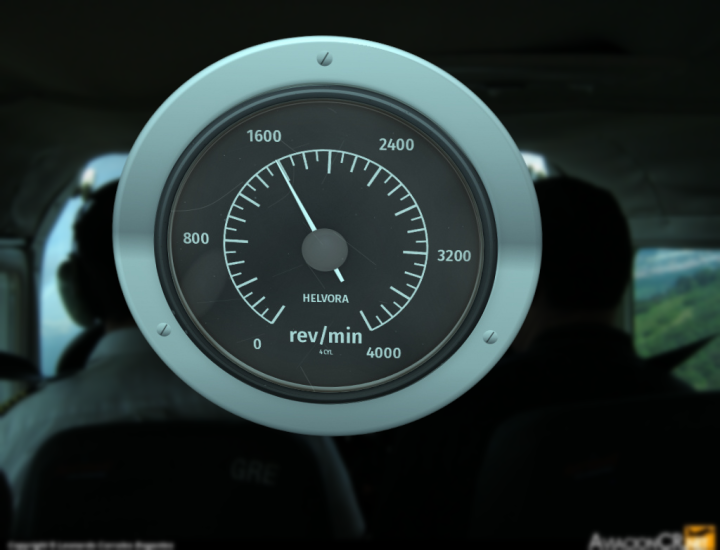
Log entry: 1600 rpm
